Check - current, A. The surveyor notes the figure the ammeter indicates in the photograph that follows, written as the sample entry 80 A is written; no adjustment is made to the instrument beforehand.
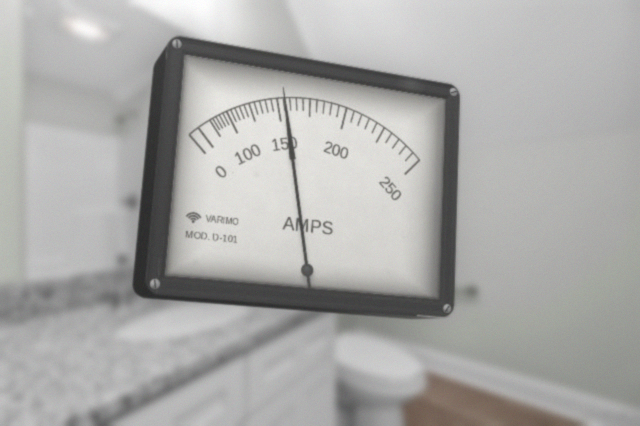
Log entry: 155 A
